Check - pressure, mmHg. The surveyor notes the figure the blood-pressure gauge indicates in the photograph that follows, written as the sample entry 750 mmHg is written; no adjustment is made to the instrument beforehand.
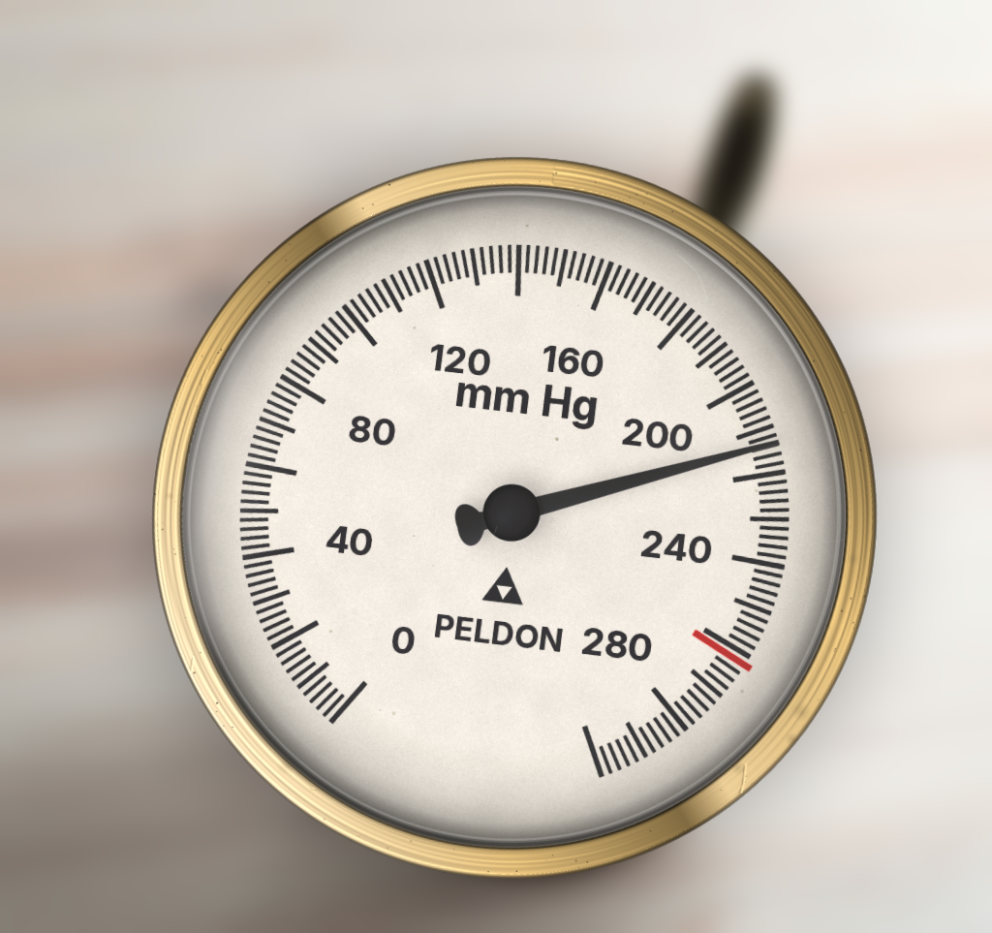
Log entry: 214 mmHg
